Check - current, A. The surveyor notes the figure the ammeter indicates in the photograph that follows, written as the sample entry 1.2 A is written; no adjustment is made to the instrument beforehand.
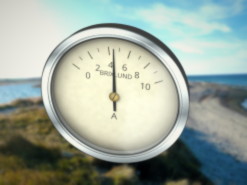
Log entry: 4.5 A
